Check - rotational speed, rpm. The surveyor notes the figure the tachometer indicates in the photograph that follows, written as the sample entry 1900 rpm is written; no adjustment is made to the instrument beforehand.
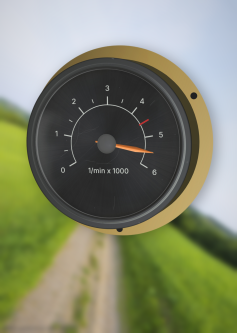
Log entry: 5500 rpm
